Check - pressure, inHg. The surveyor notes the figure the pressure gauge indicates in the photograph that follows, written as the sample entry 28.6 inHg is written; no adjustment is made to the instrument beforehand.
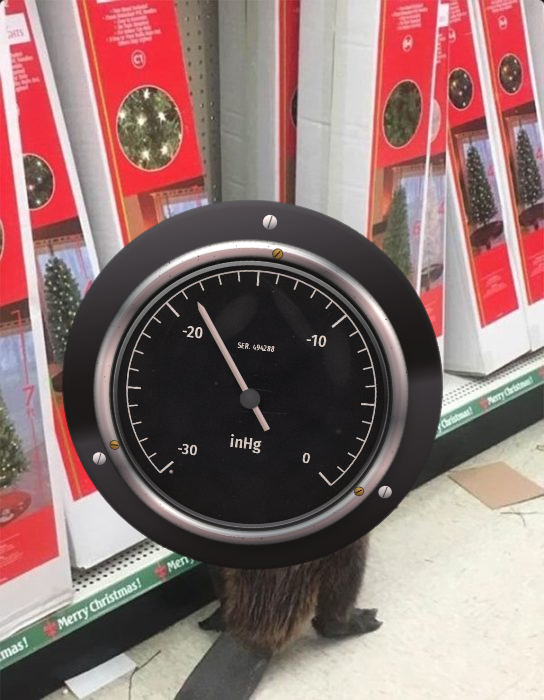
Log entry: -18.5 inHg
